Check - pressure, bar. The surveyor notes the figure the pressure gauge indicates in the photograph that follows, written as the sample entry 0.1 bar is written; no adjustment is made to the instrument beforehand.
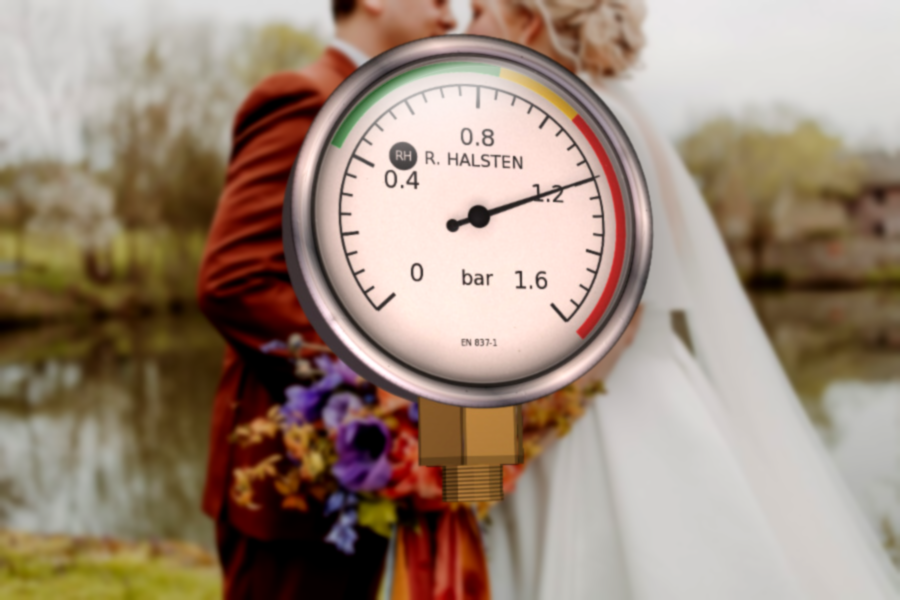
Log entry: 1.2 bar
